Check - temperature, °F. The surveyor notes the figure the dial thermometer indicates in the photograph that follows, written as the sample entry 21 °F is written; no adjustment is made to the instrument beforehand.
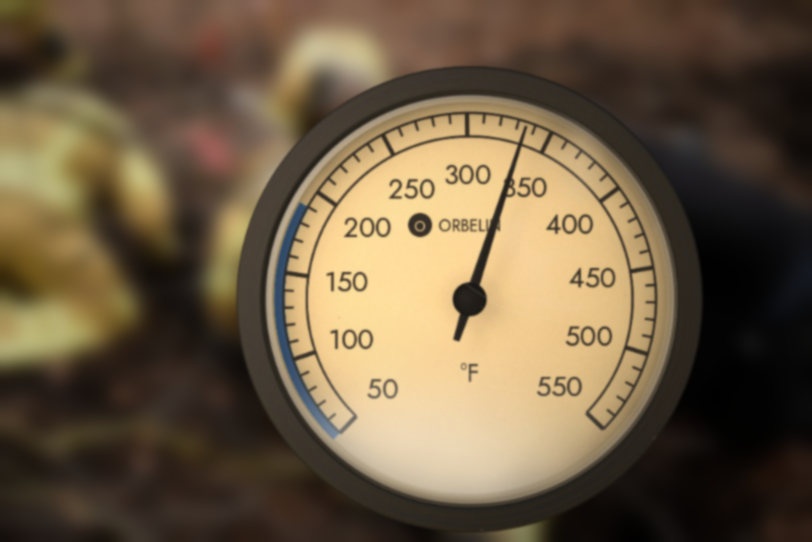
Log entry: 335 °F
